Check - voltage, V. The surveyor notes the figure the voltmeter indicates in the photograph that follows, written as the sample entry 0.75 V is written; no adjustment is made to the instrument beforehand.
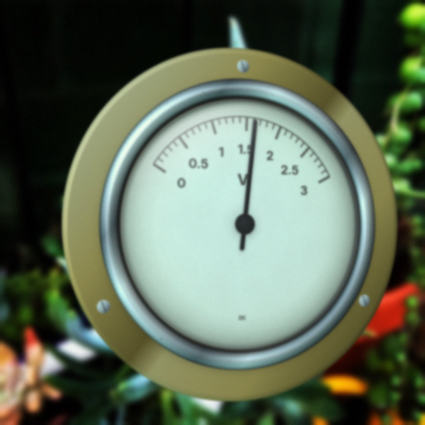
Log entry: 1.6 V
